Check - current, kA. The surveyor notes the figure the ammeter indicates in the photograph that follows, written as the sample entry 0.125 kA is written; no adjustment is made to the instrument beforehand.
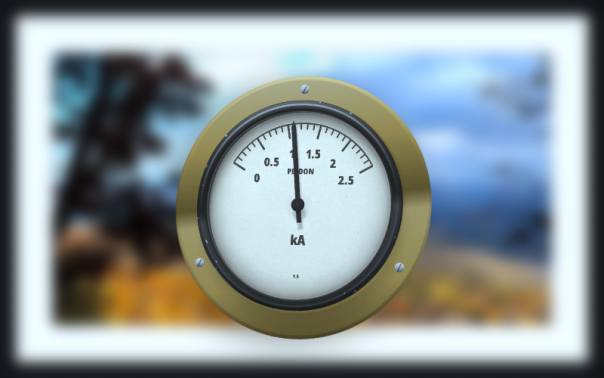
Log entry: 1.1 kA
